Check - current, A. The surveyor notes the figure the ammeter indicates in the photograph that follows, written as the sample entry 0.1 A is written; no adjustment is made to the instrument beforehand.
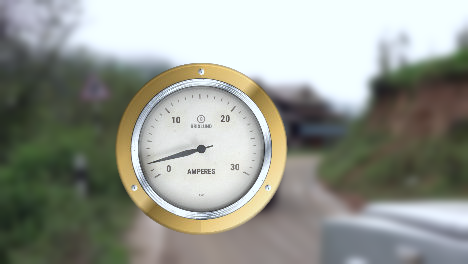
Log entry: 2 A
